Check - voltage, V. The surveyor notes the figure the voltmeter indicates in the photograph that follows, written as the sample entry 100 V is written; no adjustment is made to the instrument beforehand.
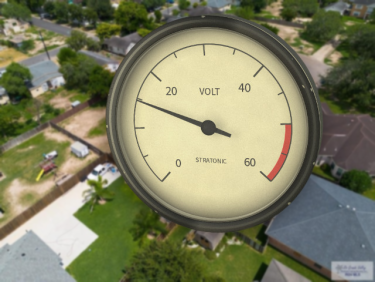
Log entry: 15 V
